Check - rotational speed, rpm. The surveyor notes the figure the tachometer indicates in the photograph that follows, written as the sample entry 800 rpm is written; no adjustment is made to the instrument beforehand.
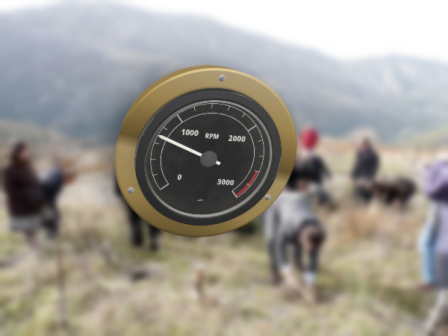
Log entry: 700 rpm
